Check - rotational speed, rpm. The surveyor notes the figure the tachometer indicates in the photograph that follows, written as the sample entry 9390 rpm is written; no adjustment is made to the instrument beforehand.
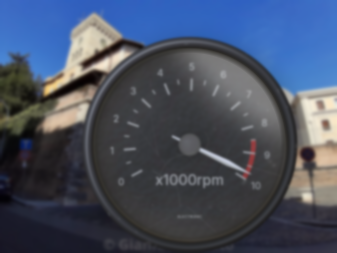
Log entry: 9750 rpm
